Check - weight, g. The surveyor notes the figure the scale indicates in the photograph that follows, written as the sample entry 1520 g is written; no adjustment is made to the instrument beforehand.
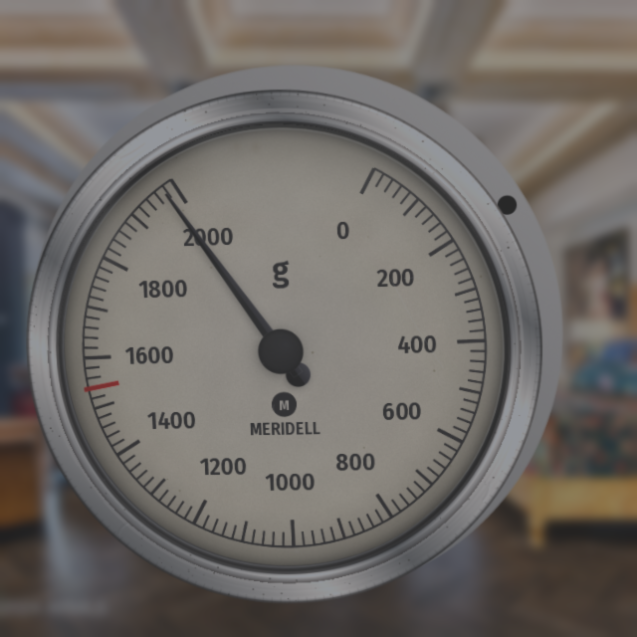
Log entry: 1980 g
